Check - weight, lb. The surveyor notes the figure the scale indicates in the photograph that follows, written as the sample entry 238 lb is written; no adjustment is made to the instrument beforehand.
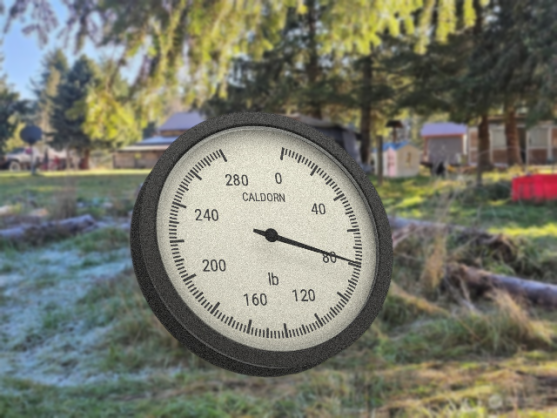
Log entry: 80 lb
